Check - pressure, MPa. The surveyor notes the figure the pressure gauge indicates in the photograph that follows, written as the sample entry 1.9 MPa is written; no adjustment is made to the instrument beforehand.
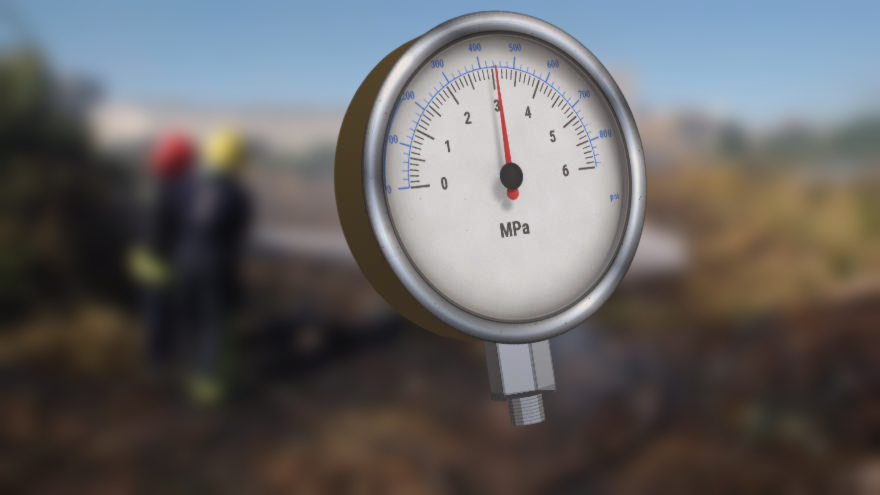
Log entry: 3 MPa
